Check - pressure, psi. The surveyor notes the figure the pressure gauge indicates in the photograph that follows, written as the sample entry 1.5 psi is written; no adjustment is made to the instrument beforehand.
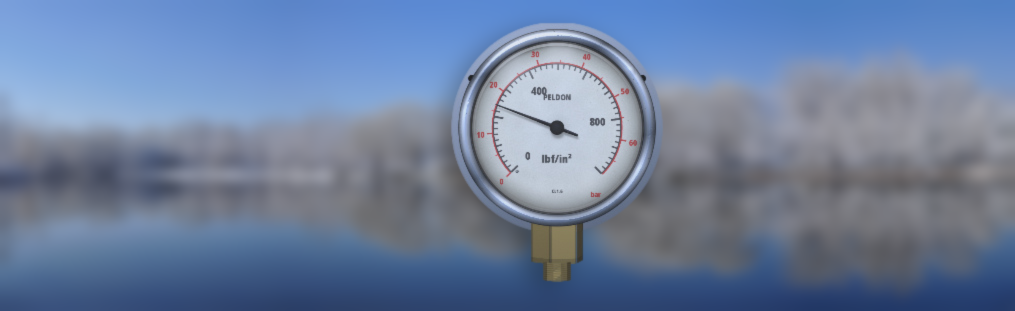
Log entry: 240 psi
